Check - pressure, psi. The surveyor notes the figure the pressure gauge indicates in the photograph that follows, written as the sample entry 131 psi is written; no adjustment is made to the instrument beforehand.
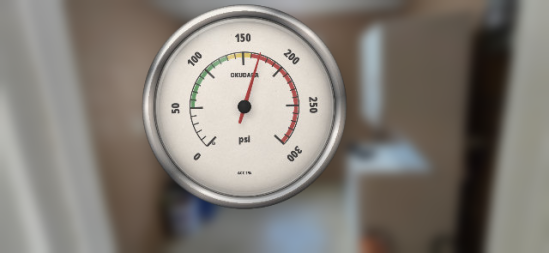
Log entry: 170 psi
